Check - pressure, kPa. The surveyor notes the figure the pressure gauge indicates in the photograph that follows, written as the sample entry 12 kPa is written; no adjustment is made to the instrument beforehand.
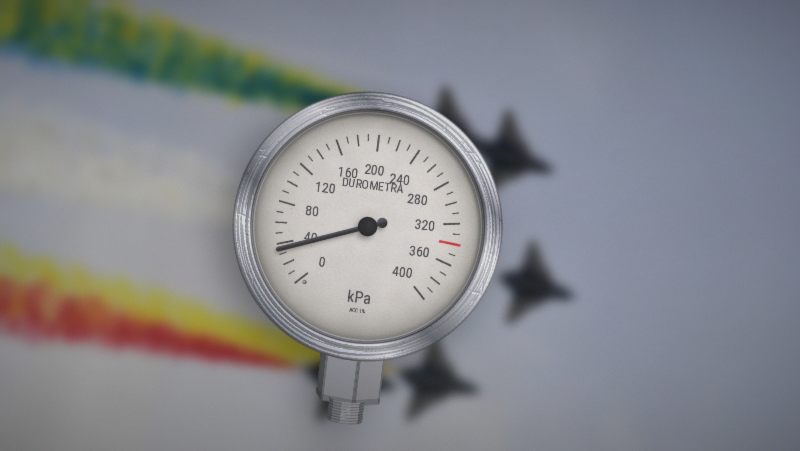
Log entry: 35 kPa
